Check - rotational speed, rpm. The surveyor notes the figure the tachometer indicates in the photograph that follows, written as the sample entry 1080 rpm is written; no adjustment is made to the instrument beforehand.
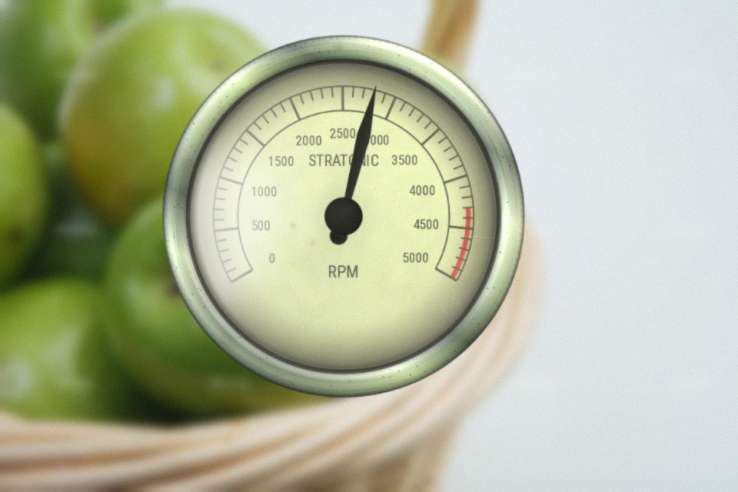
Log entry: 2800 rpm
